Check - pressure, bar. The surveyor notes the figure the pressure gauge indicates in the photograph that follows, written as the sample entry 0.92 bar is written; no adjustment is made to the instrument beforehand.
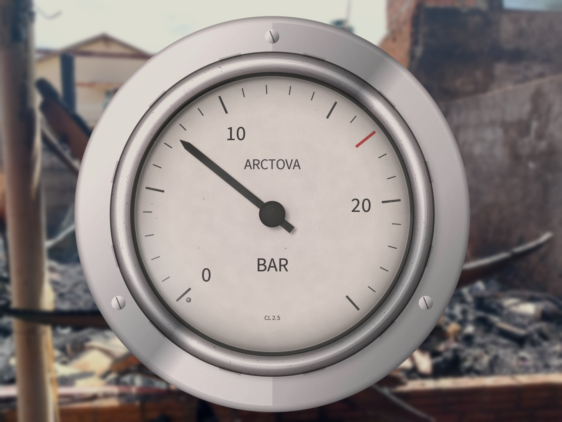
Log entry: 7.5 bar
